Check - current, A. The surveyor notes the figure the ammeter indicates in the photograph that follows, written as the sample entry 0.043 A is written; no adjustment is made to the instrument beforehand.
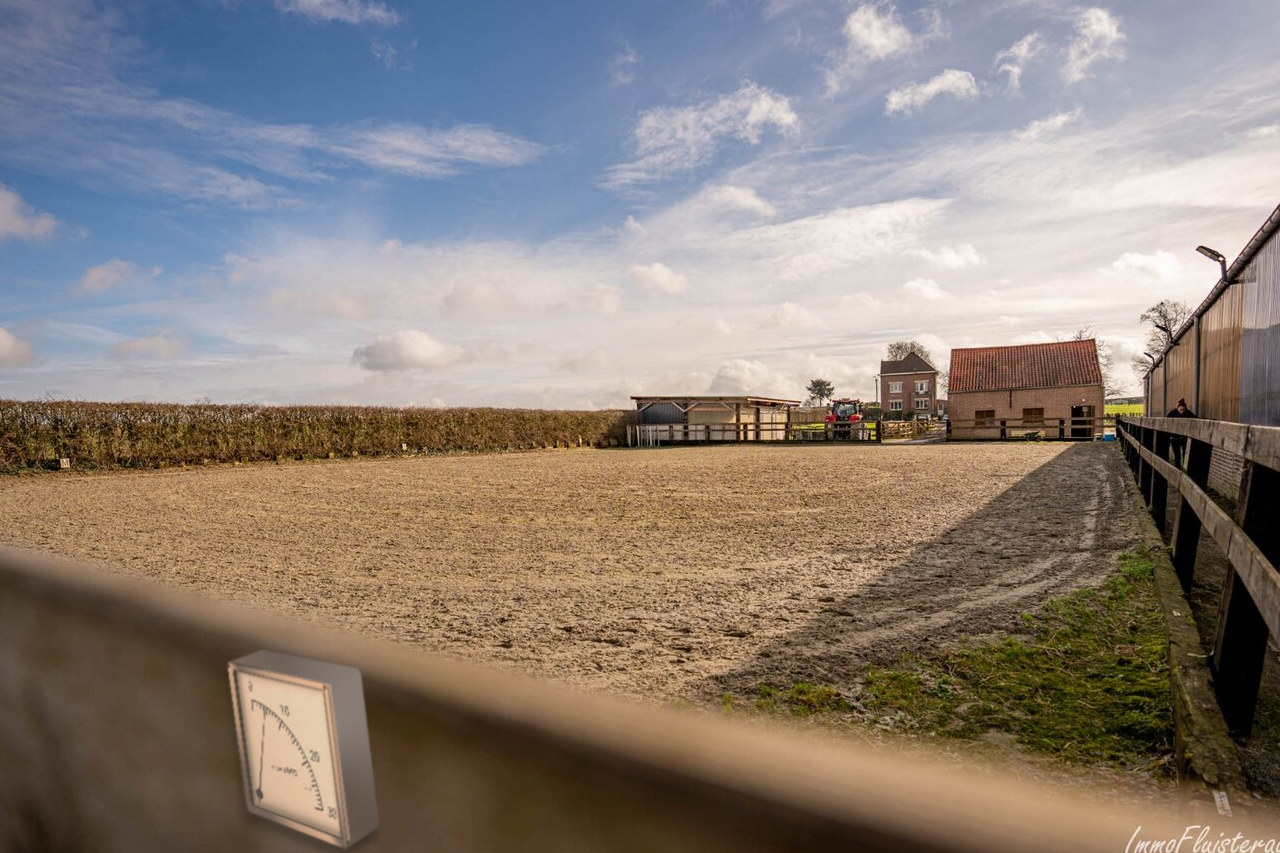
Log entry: 5 A
